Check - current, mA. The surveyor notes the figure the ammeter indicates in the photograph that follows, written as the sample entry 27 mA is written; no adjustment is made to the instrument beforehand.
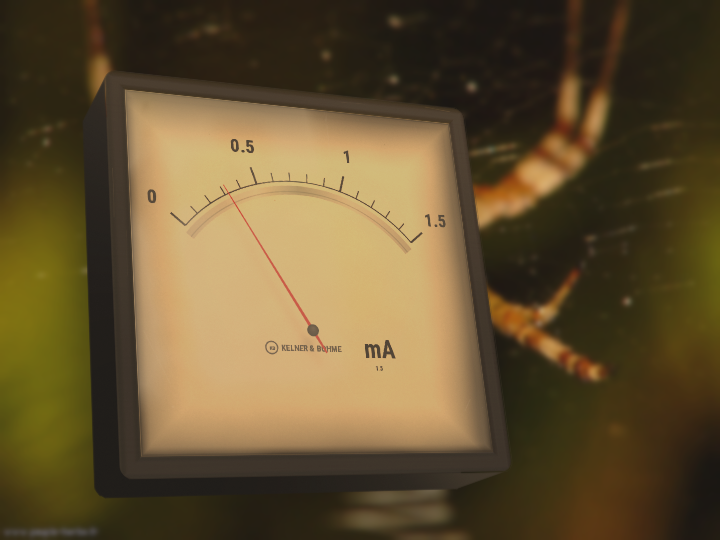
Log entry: 0.3 mA
